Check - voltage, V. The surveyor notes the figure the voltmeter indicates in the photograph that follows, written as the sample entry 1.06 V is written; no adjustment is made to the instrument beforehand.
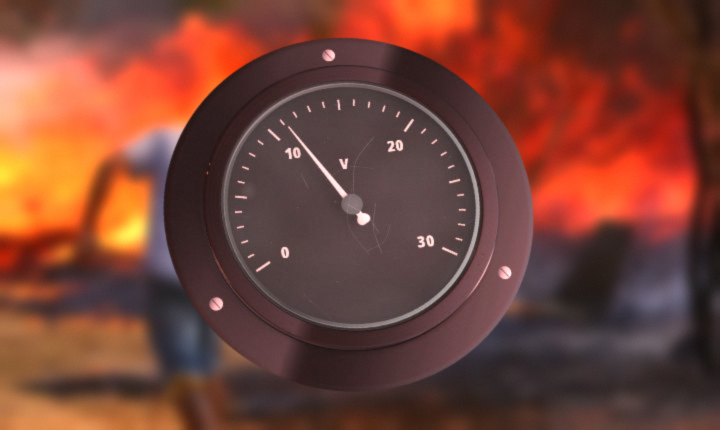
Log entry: 11 V
